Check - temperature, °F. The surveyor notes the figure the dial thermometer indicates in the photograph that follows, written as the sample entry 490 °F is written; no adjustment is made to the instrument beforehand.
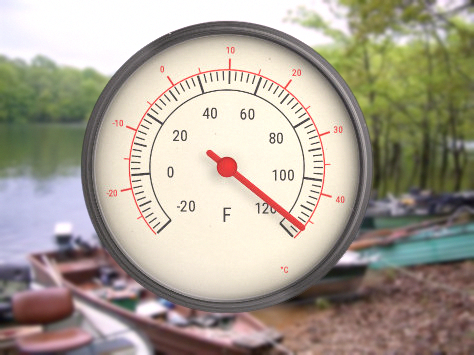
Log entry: 116 °F
